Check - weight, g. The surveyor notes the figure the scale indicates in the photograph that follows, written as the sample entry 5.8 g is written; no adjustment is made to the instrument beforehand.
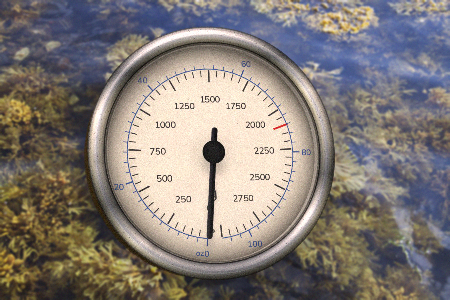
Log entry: 0 g
